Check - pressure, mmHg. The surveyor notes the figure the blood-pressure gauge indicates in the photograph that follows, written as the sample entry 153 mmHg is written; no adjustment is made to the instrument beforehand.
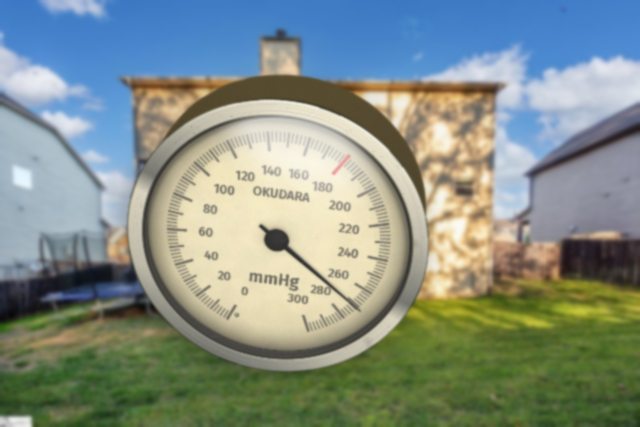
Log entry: 270 mmHg
